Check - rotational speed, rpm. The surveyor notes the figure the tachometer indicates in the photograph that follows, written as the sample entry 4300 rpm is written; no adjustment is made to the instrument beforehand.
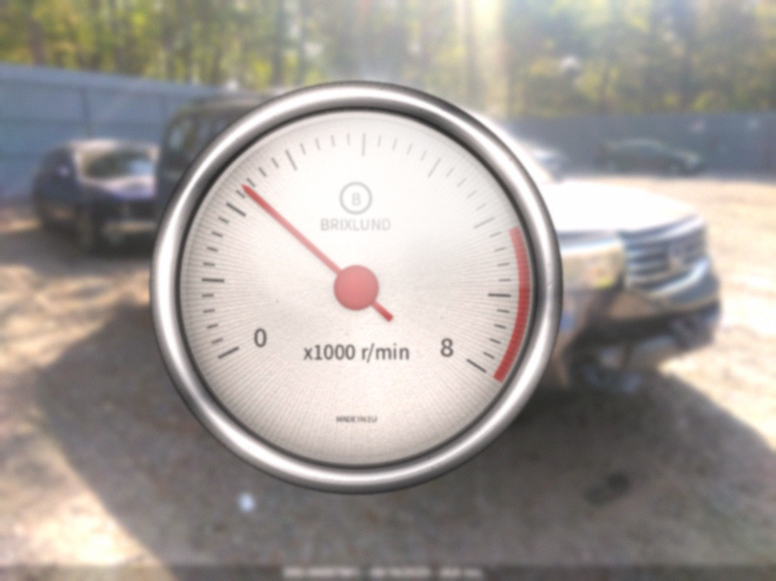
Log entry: 2300 rpm
